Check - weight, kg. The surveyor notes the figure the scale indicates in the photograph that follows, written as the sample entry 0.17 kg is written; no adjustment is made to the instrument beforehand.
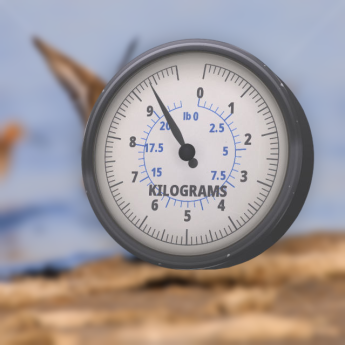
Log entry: 9.4 kg
